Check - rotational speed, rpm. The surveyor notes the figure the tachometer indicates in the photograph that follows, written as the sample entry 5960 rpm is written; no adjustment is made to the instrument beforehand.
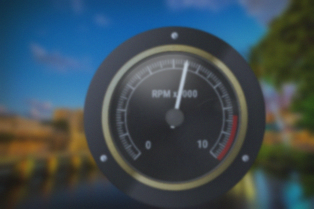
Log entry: 5500 rpm
